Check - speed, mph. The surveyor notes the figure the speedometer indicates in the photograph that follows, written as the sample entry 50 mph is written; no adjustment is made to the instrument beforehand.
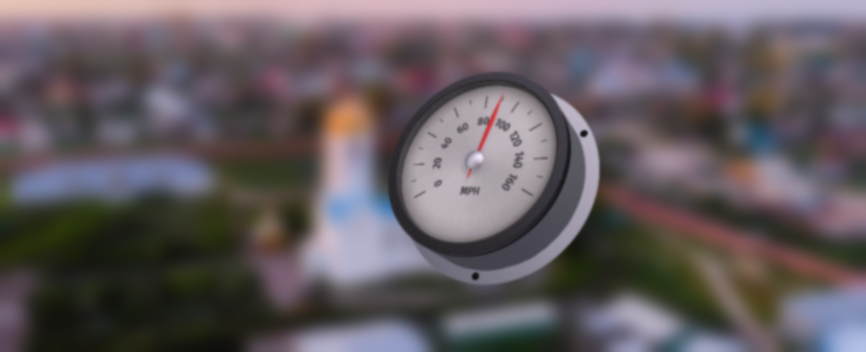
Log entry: 90 mph
